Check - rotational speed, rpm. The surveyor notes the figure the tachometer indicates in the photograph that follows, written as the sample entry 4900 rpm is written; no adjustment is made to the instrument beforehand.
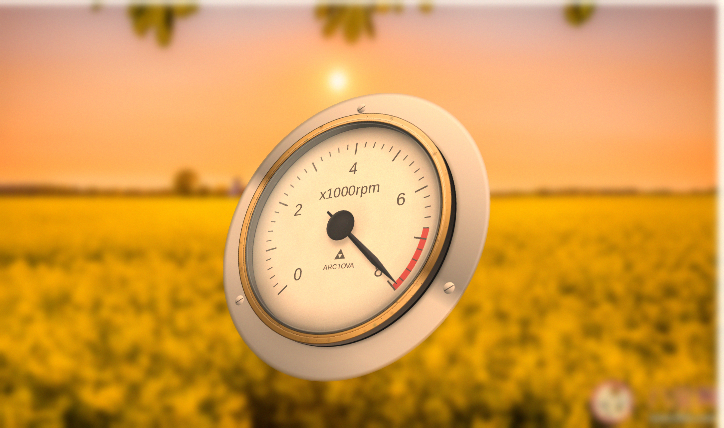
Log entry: 7900 rpm
